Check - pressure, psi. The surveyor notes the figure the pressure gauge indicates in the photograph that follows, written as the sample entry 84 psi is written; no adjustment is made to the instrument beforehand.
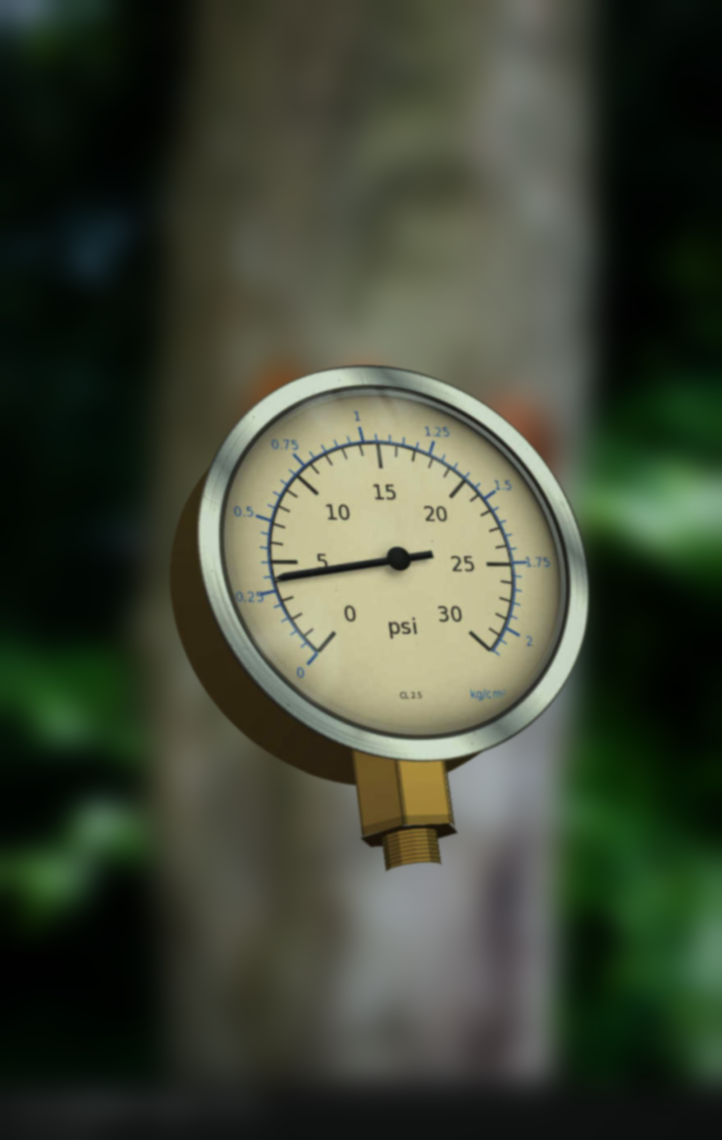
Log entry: 4 psi
